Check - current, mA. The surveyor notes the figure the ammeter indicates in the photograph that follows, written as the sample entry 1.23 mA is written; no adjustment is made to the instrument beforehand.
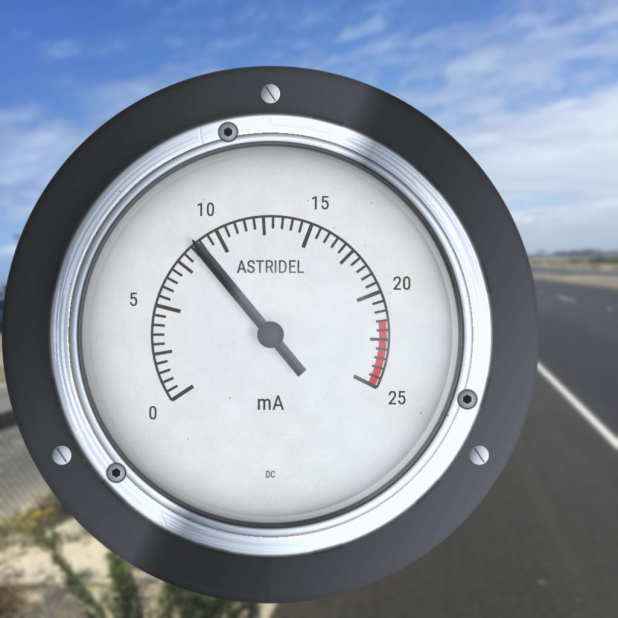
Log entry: 8.75 mA
